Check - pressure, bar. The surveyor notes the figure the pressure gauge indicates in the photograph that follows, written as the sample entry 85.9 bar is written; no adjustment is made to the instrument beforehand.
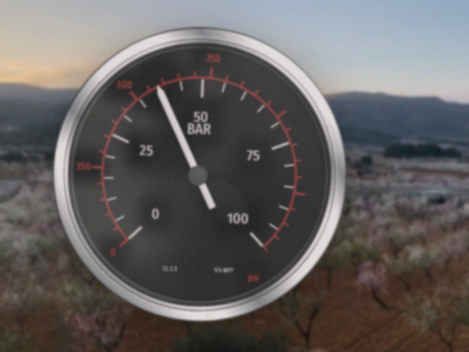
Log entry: 40 bar
